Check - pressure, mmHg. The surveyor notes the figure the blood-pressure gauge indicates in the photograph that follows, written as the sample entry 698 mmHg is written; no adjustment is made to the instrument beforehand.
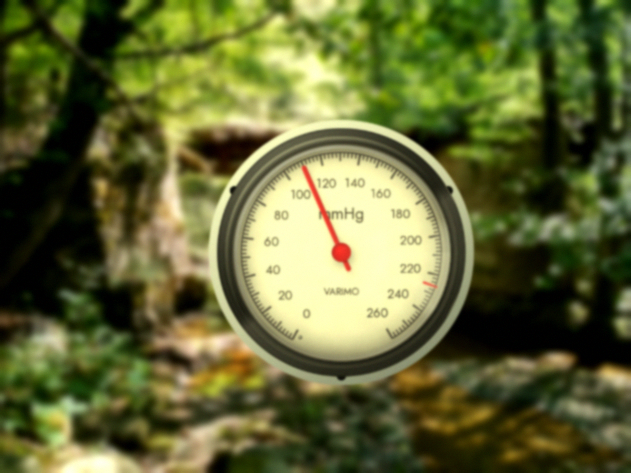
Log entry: 110 mmHg
